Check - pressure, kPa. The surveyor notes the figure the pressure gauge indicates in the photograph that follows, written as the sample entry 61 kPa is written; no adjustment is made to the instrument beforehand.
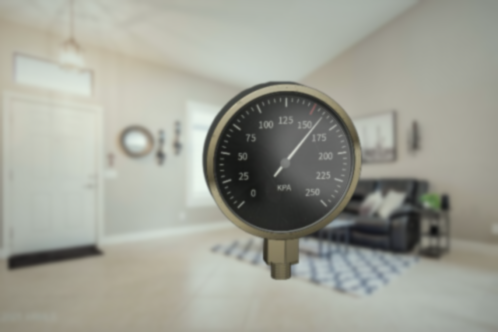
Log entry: 160 kPa
